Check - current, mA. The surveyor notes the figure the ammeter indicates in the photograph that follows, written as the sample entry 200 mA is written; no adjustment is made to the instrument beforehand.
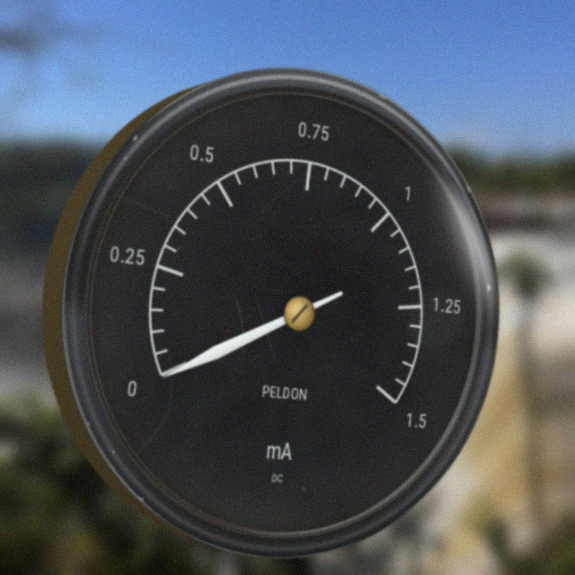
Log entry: 0 mA
